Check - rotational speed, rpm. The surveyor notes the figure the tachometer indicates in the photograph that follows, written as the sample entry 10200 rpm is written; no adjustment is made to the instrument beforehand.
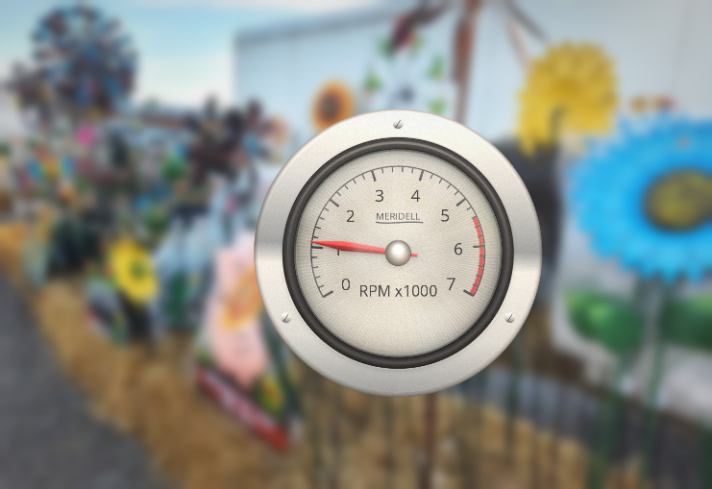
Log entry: 1100 rpm
